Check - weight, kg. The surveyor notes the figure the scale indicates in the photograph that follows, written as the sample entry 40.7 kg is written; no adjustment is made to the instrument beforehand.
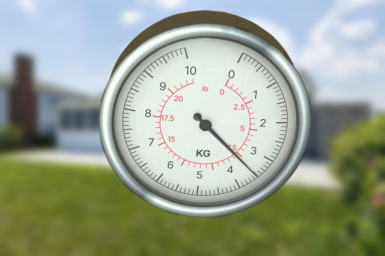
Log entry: 3.5 kg
